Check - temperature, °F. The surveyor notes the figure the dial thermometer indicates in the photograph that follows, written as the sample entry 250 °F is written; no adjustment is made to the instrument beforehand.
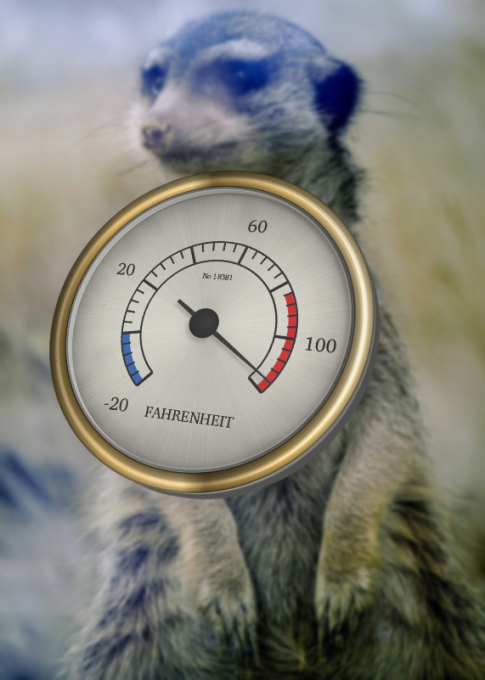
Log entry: 116 °F
